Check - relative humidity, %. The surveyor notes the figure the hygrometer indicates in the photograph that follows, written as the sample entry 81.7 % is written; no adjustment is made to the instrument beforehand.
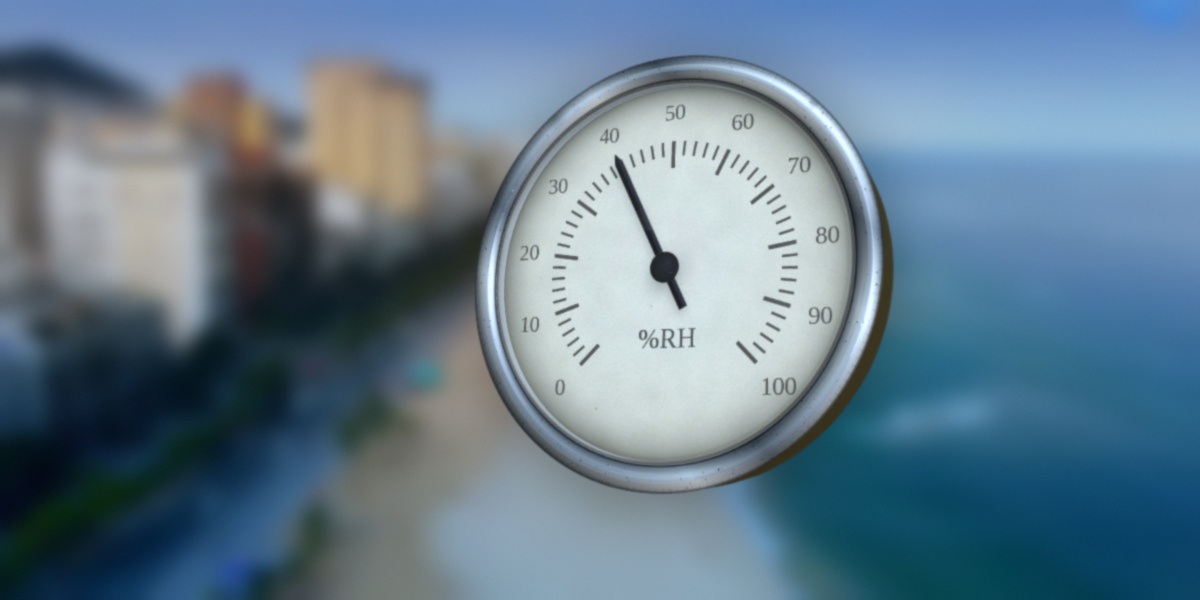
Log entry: 40 %
